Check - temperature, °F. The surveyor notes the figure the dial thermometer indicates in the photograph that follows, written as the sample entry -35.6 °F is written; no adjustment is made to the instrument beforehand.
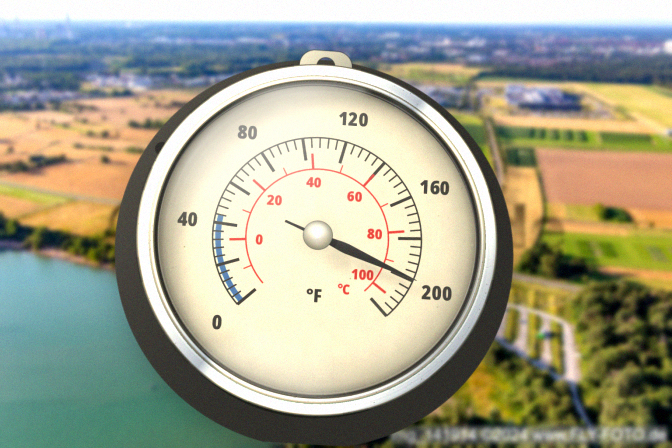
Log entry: 200 °F
